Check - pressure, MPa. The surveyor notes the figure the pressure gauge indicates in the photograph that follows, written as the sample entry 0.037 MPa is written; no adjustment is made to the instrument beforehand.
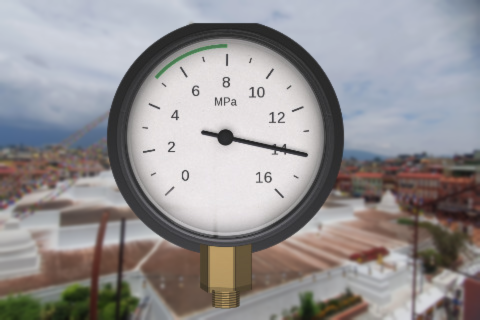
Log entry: 14 MPa
